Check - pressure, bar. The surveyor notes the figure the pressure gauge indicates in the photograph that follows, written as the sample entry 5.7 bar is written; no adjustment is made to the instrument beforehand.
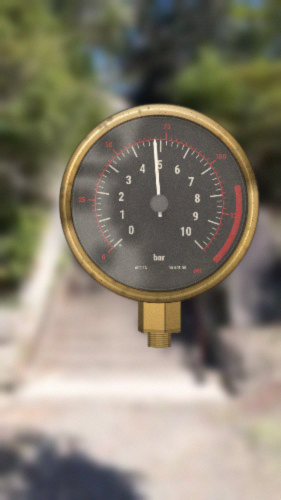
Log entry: 4.8 bar
